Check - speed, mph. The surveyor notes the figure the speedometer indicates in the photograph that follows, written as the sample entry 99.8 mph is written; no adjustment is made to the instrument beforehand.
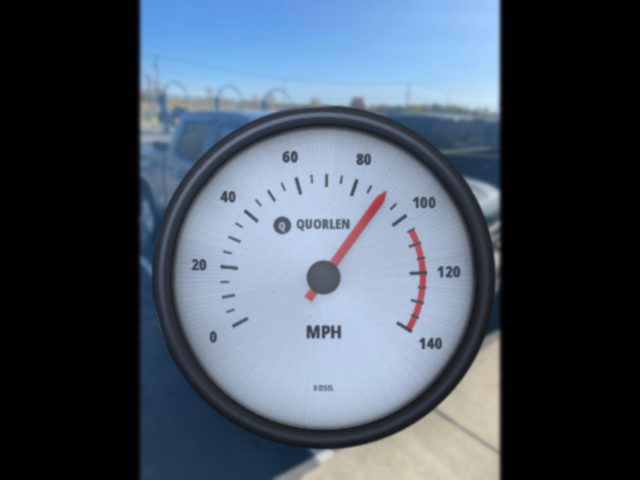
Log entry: 90 mph
